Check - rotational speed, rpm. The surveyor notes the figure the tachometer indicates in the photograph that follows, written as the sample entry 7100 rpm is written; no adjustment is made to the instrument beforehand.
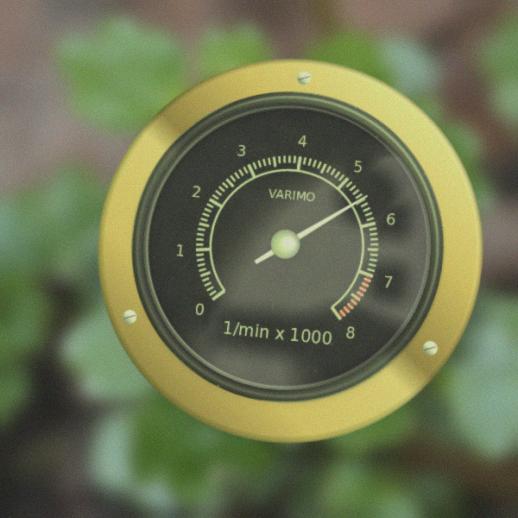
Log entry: 5500 rpm
